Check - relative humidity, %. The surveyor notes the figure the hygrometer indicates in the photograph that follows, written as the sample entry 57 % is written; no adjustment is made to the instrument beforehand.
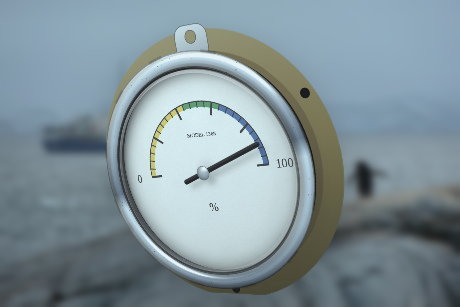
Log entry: 90 %
